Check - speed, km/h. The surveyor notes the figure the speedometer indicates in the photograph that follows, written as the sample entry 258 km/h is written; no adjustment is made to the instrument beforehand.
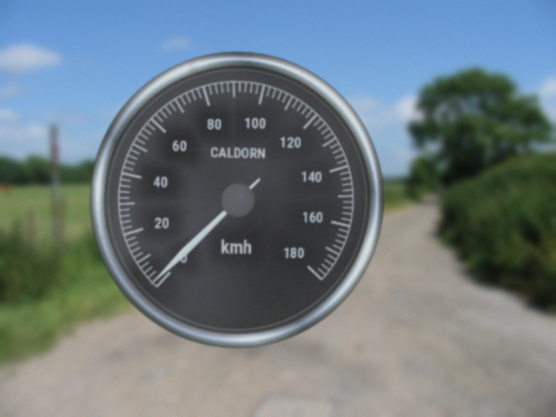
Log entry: 2 km/h
